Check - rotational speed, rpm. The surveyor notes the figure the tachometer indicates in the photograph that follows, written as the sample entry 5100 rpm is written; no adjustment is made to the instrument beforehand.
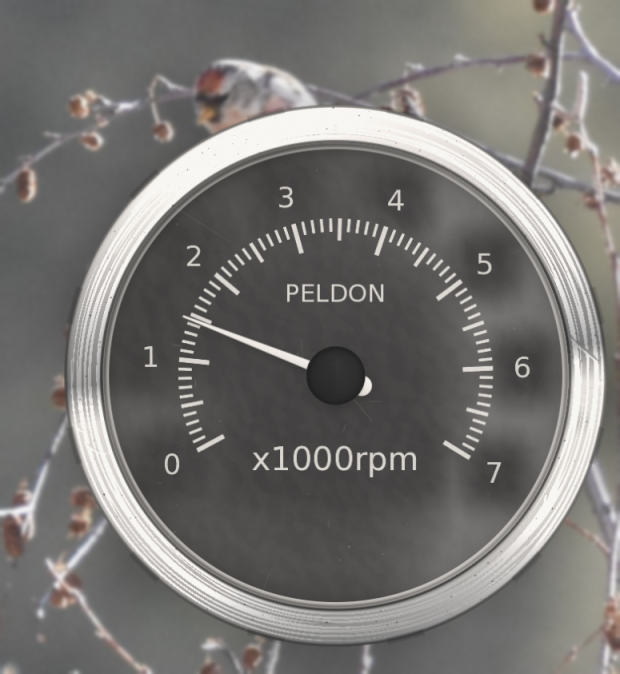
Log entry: 1450 rpm
